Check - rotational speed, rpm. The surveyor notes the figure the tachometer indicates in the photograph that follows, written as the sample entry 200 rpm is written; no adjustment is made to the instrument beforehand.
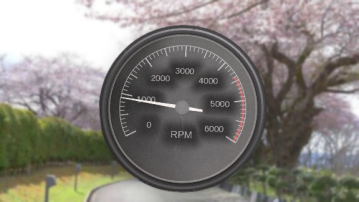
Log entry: 900 rpm
